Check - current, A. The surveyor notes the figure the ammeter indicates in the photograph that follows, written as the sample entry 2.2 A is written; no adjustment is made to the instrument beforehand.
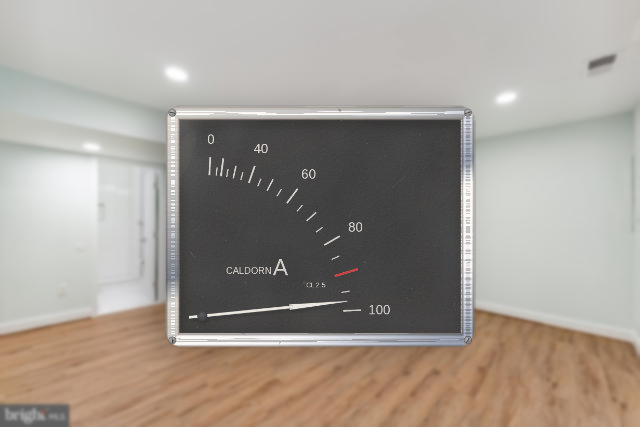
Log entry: 97.5 A
